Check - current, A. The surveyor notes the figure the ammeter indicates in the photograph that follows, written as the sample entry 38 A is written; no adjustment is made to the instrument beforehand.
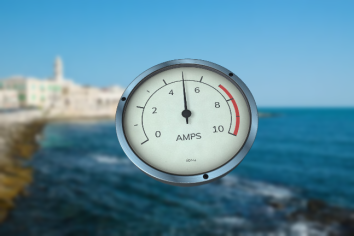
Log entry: 5 A
